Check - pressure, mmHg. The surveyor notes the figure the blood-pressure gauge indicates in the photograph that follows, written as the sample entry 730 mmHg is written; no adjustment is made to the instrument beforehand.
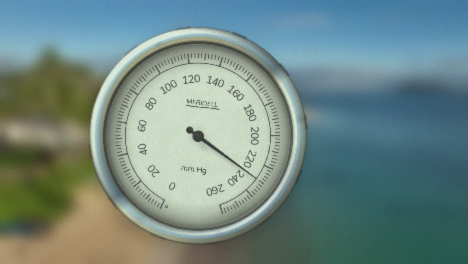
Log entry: 230 mmHg
